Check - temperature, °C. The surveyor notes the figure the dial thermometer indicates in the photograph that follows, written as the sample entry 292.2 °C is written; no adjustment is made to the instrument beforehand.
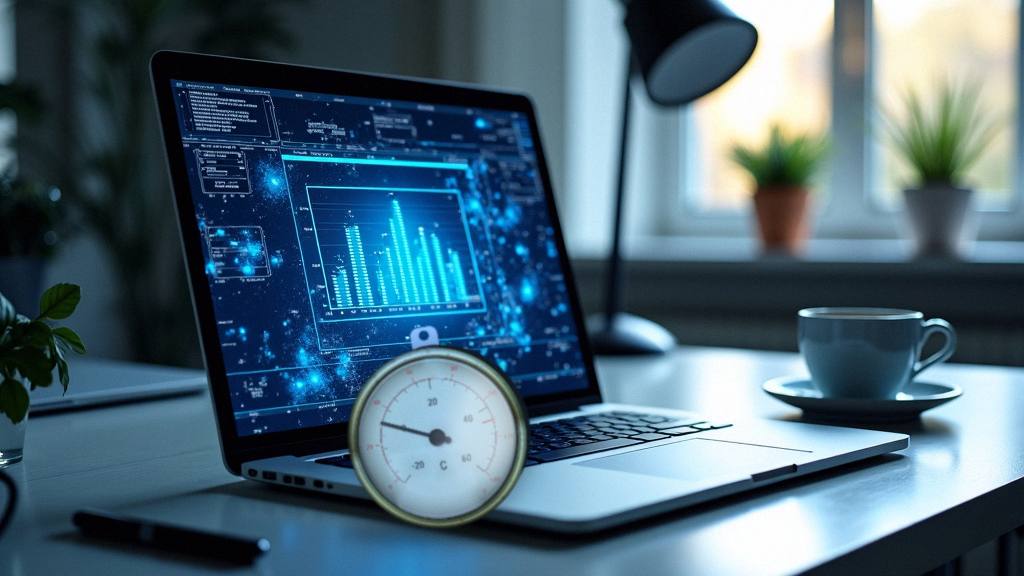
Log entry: 0 °C
